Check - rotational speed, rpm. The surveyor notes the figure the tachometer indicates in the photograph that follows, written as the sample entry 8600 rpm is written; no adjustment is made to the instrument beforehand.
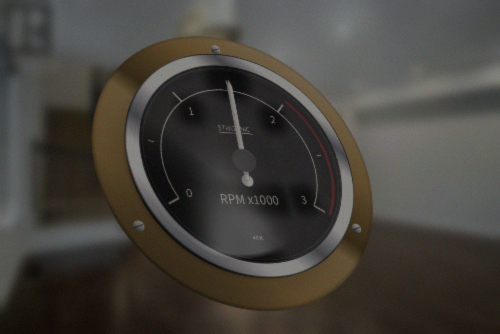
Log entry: 1500 rpm
